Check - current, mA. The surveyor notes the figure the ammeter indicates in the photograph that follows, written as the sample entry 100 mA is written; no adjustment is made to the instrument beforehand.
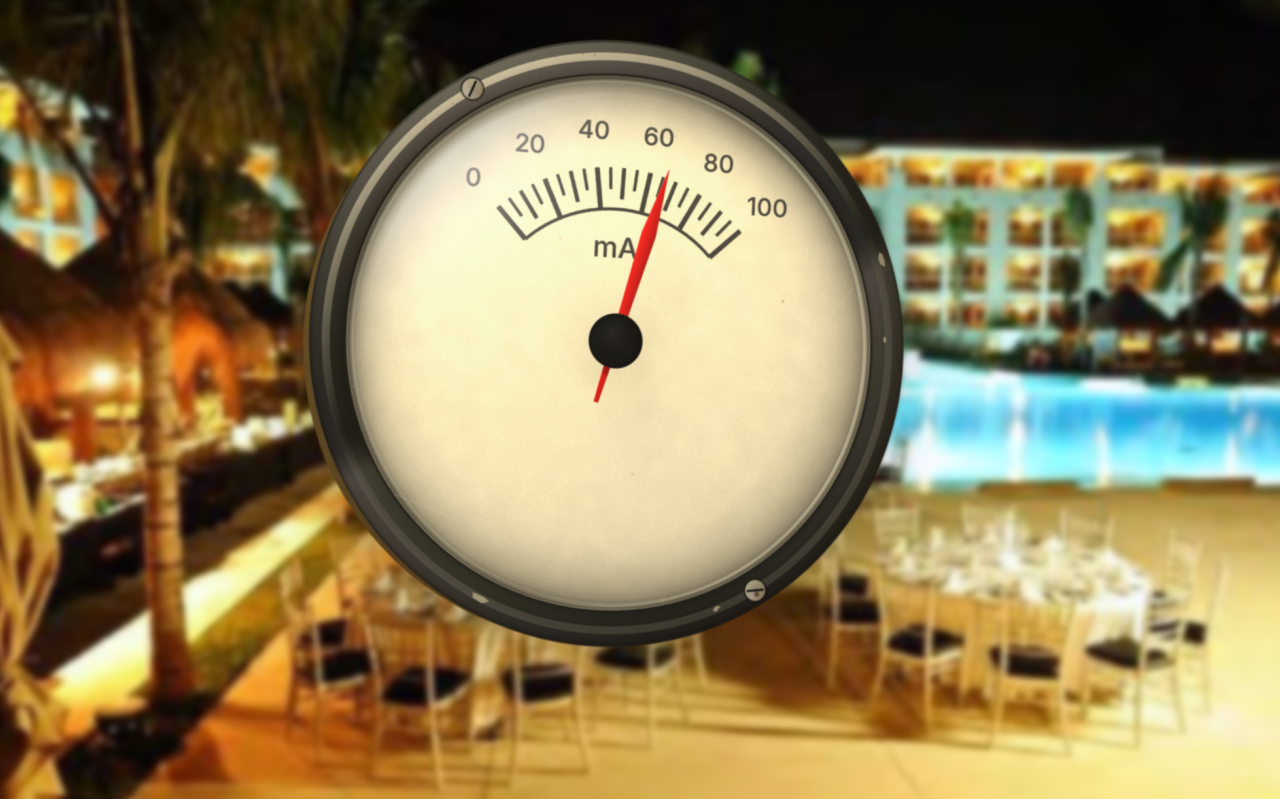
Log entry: 65 mA
